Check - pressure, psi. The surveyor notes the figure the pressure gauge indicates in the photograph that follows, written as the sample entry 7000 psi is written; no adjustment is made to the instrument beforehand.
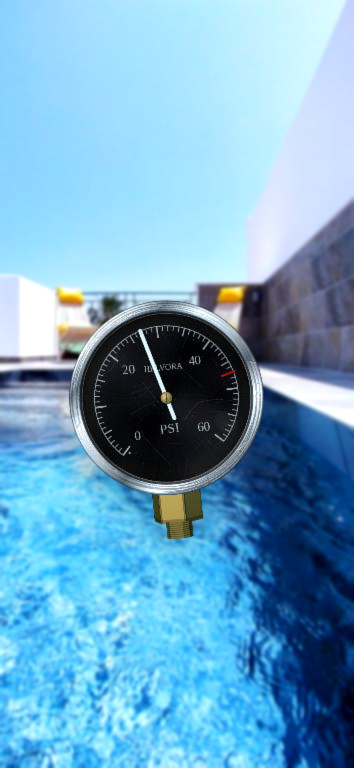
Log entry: 27 psi
